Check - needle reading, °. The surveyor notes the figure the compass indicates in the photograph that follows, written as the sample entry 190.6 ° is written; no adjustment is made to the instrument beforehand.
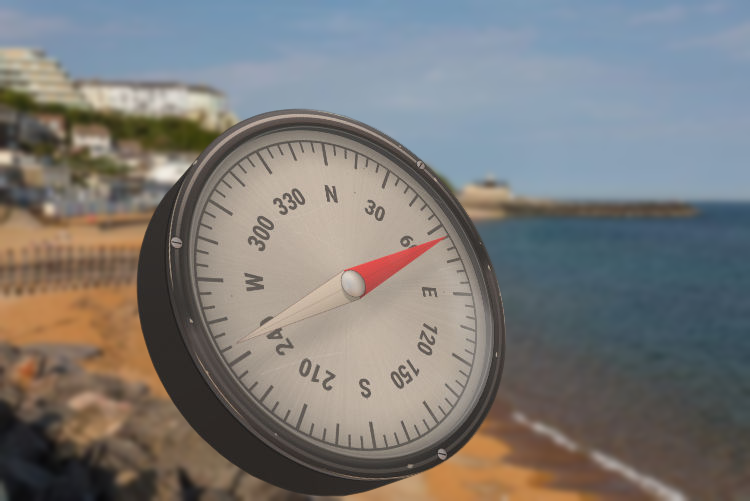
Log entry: 65 °
